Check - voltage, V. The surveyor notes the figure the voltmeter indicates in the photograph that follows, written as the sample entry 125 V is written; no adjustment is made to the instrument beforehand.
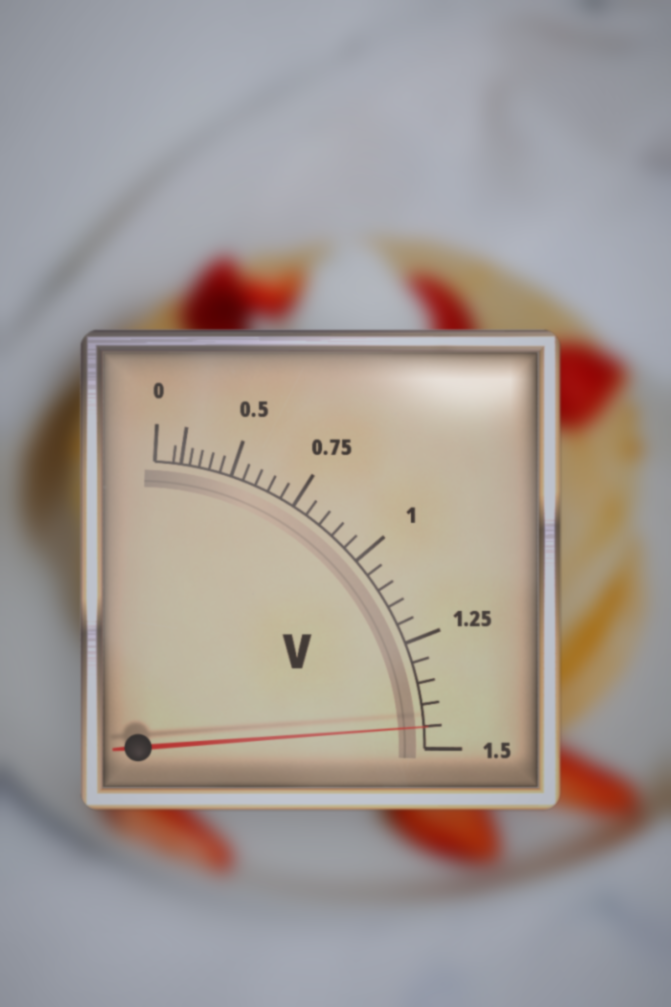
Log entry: 1.45 V
